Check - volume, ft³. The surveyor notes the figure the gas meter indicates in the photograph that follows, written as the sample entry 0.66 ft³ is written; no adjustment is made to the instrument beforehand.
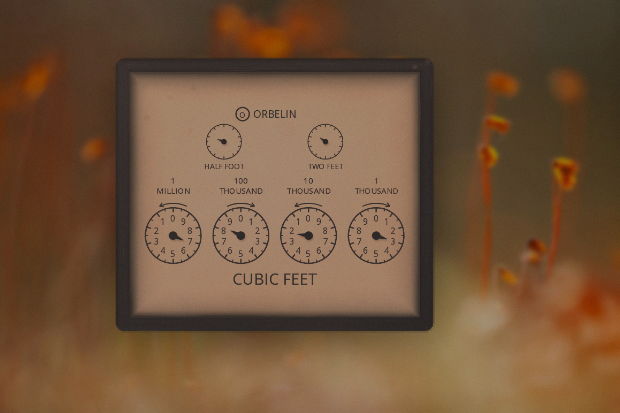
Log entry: 682300 ft³
